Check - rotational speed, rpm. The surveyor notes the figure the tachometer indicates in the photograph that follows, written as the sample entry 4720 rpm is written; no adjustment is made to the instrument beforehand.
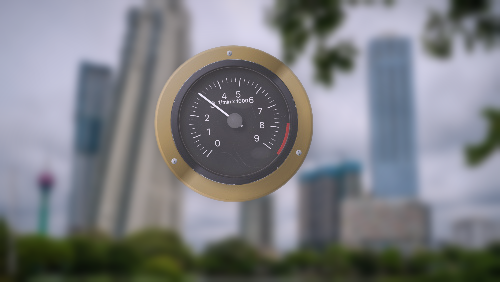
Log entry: 3000 rpm
